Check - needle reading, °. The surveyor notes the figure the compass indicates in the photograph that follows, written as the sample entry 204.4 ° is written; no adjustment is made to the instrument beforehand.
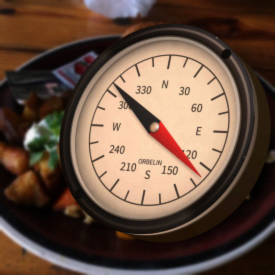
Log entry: 127.5 °
